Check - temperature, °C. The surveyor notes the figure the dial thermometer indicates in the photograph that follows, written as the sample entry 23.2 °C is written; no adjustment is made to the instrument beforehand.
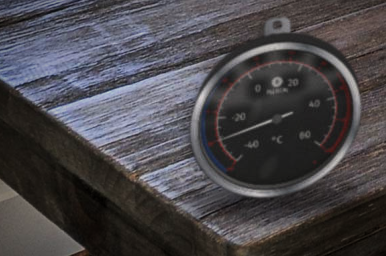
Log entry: -28 °C
